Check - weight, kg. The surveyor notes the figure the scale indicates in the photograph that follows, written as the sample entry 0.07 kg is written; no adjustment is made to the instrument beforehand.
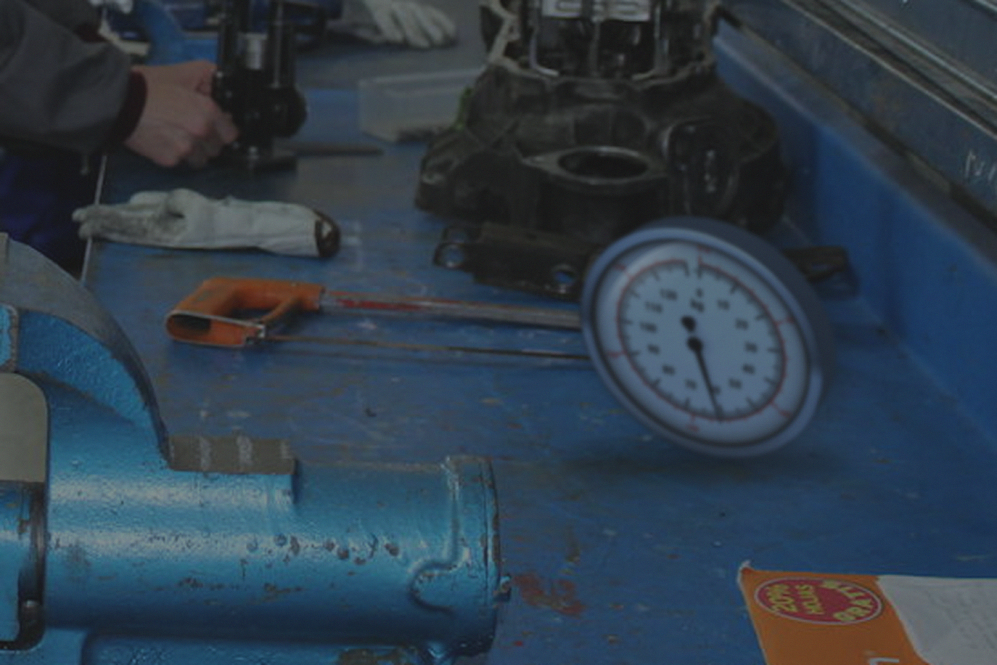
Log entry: 60 kg
